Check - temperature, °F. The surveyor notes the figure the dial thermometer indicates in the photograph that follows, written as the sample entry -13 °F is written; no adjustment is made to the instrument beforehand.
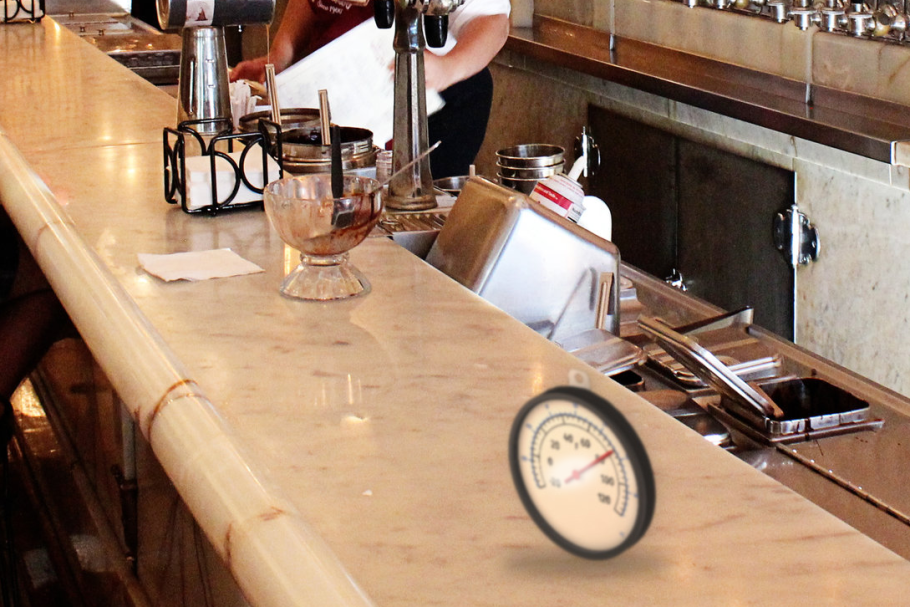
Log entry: 80 °F
